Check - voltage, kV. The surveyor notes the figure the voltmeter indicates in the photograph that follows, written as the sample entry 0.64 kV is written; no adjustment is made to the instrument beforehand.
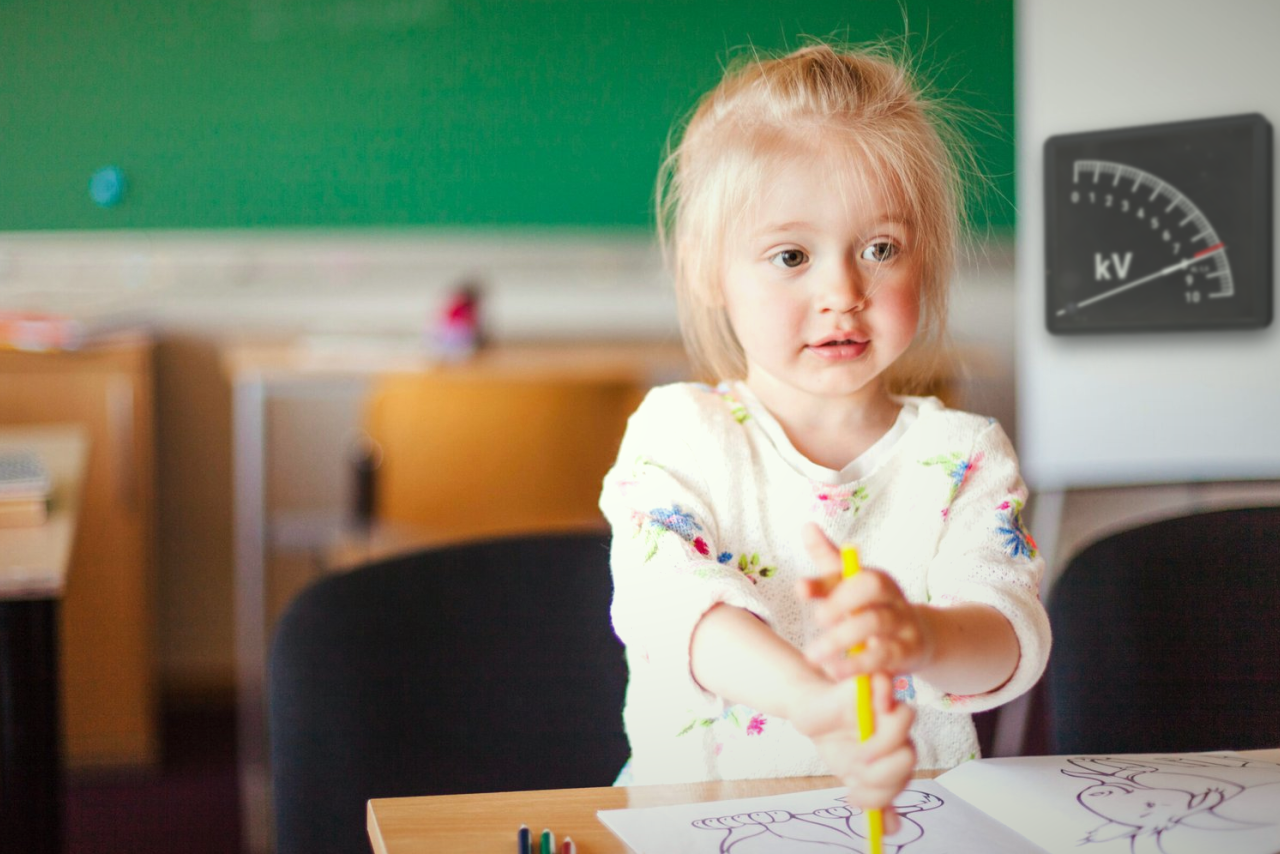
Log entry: 8 kV
